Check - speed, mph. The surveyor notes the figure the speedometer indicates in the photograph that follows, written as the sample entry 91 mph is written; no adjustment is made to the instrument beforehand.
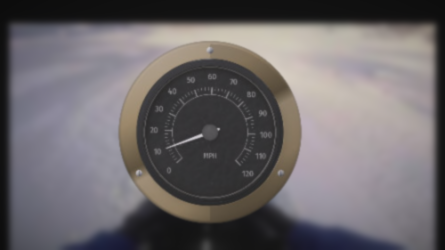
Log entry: 10 mph
